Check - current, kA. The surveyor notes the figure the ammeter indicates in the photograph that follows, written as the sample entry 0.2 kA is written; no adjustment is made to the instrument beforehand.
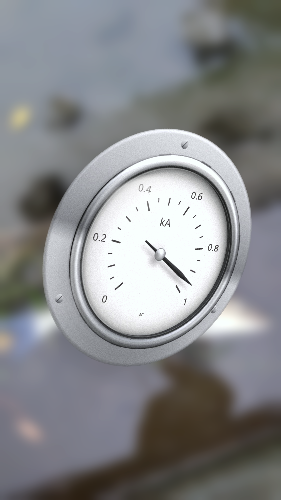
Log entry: 0.95 kA
